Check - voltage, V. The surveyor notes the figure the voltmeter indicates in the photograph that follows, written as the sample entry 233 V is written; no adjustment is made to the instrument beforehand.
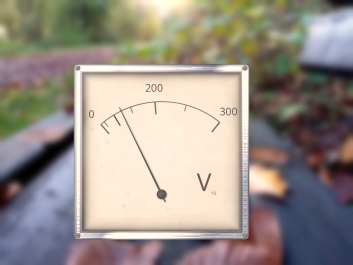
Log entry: 125 V
